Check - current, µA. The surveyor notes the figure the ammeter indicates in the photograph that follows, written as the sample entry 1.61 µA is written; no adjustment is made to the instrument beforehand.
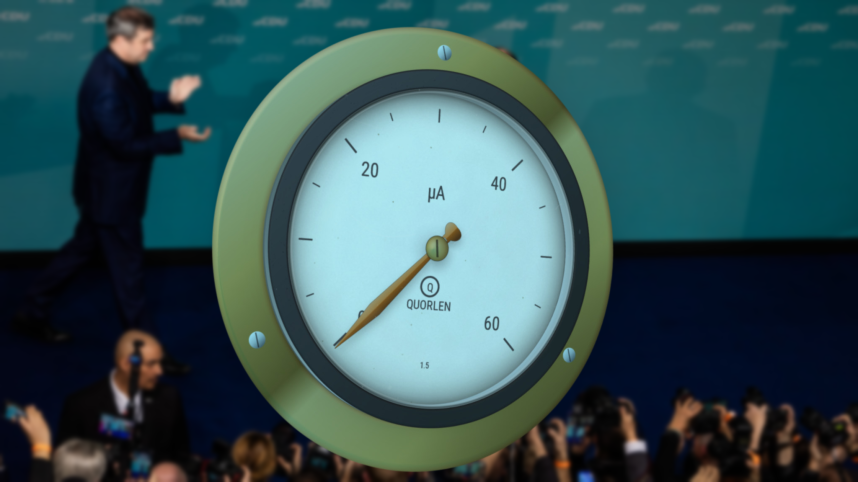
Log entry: 0 µA
